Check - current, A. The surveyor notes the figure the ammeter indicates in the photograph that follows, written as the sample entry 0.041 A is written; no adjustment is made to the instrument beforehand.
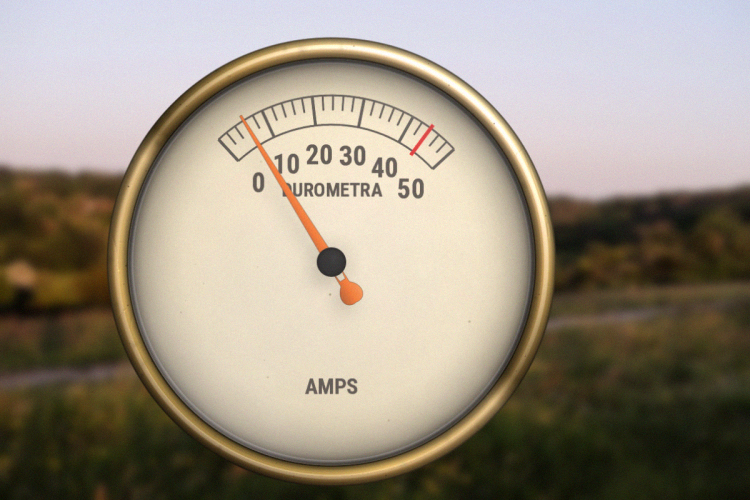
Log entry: 6 A
